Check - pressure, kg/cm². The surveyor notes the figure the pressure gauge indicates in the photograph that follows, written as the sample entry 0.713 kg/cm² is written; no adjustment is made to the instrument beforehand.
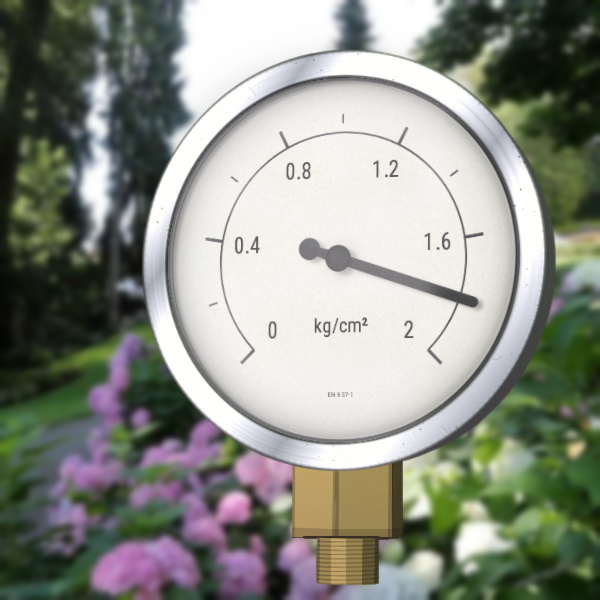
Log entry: 1.8 kg/cm²
